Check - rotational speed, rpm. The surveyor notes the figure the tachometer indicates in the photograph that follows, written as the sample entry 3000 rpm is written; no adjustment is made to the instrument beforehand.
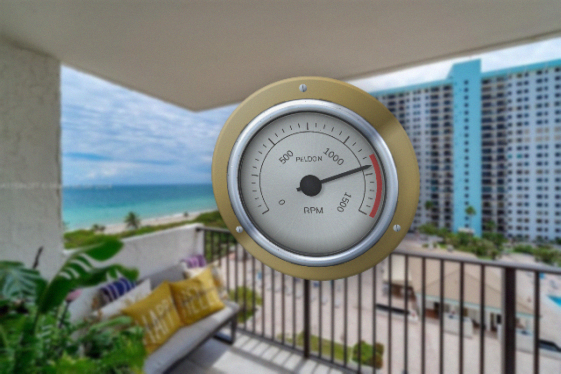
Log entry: 1200 rpm
